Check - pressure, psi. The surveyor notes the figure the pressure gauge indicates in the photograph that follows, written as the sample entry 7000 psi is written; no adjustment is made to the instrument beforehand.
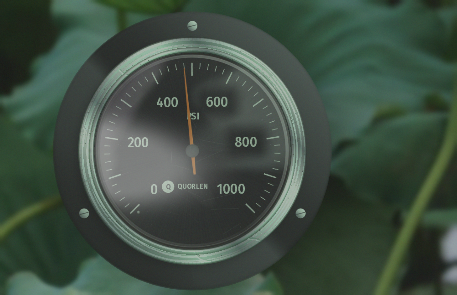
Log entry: 480 psi
